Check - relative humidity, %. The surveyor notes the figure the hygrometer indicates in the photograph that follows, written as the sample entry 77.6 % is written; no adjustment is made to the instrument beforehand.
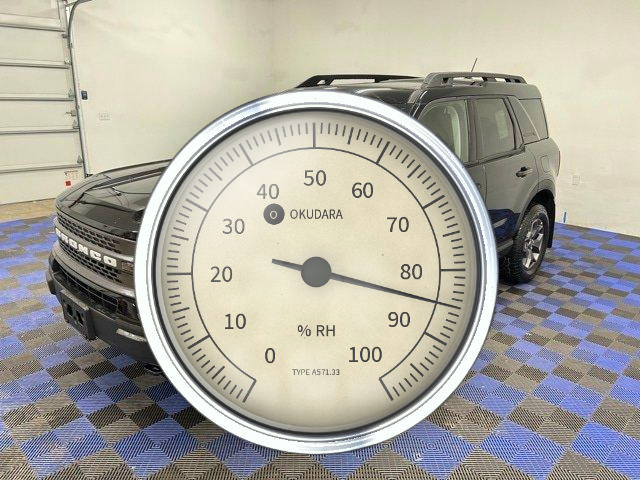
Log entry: 85 %
